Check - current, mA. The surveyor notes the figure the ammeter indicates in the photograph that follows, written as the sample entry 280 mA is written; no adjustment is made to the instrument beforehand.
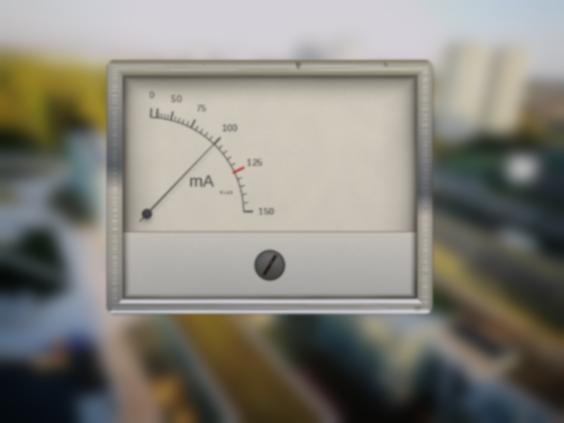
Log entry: 100 mA
